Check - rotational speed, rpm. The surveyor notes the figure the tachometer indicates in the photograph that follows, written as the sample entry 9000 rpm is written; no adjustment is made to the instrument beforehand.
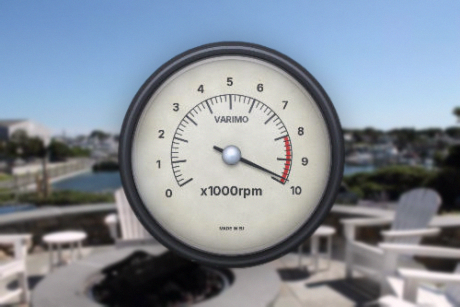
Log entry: 9800 rpm
